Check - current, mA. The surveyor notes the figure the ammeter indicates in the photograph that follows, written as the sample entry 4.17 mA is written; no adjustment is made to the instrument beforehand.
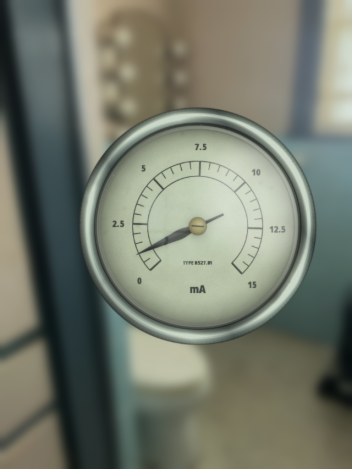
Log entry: 1 mA
